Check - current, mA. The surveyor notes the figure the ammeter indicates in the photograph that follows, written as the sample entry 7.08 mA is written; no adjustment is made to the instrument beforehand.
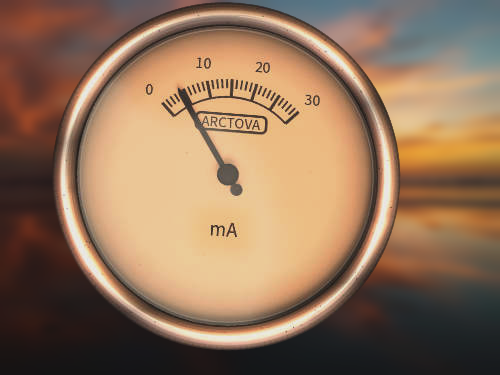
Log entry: 4 mA
